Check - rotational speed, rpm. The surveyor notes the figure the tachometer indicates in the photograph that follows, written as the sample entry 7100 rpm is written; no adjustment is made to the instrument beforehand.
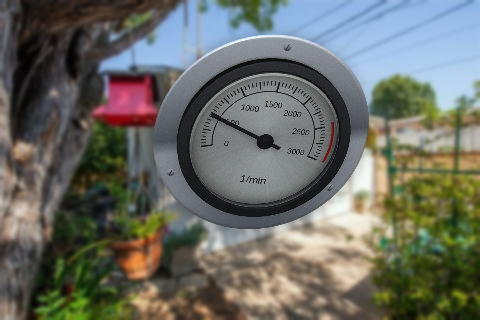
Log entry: 500 rpm
